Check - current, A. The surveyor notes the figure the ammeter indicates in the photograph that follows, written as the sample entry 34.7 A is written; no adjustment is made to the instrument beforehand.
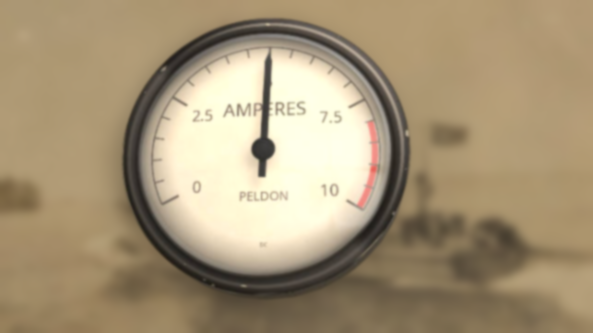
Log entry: 5 A
